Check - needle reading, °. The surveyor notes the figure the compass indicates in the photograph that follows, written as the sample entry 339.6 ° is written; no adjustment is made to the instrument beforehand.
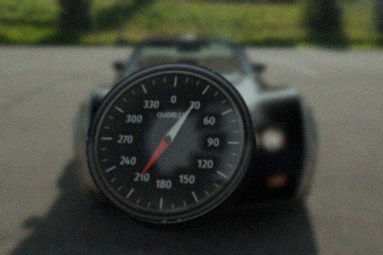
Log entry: 210 °
